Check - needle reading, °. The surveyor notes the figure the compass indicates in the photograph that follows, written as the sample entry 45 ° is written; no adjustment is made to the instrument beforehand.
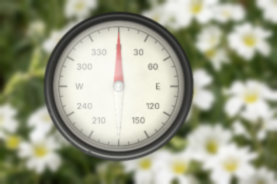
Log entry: 0 °
